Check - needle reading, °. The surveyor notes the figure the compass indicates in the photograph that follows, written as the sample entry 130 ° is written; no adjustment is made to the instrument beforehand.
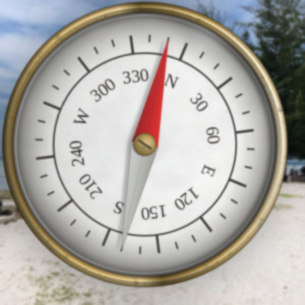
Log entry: 350 °
